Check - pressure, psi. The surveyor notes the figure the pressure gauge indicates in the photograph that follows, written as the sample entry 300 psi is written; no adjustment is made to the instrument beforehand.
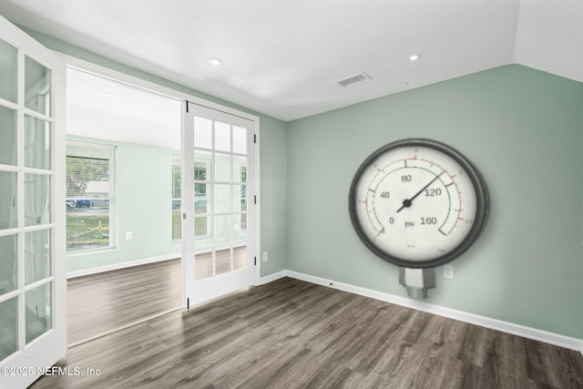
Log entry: 110 psi
